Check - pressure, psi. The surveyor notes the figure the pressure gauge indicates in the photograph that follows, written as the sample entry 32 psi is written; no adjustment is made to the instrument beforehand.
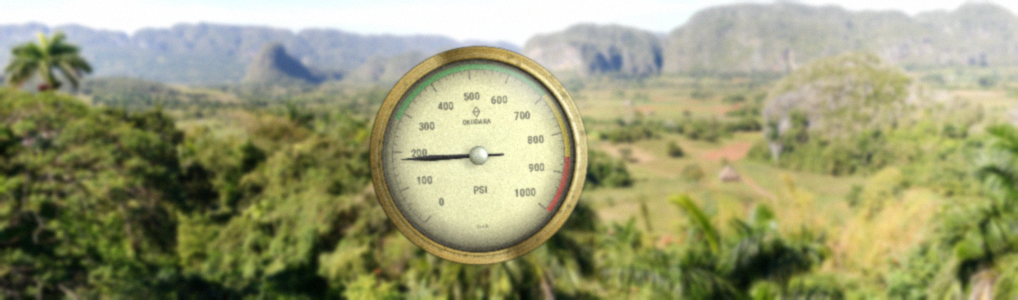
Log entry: 180 psi
